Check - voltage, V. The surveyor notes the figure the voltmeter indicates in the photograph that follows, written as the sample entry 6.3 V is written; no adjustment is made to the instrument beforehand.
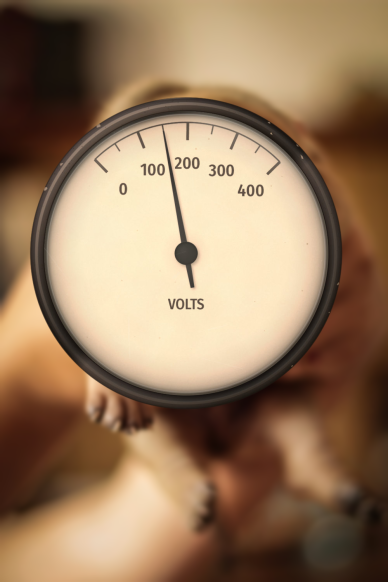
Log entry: 150 V
